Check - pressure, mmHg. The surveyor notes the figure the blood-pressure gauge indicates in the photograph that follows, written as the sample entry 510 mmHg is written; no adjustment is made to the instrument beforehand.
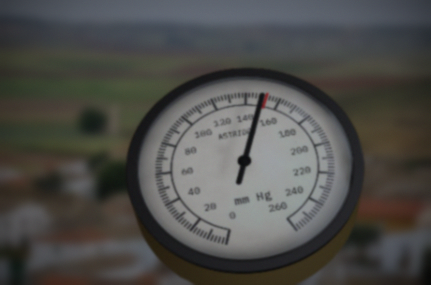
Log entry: 150 mmHg
